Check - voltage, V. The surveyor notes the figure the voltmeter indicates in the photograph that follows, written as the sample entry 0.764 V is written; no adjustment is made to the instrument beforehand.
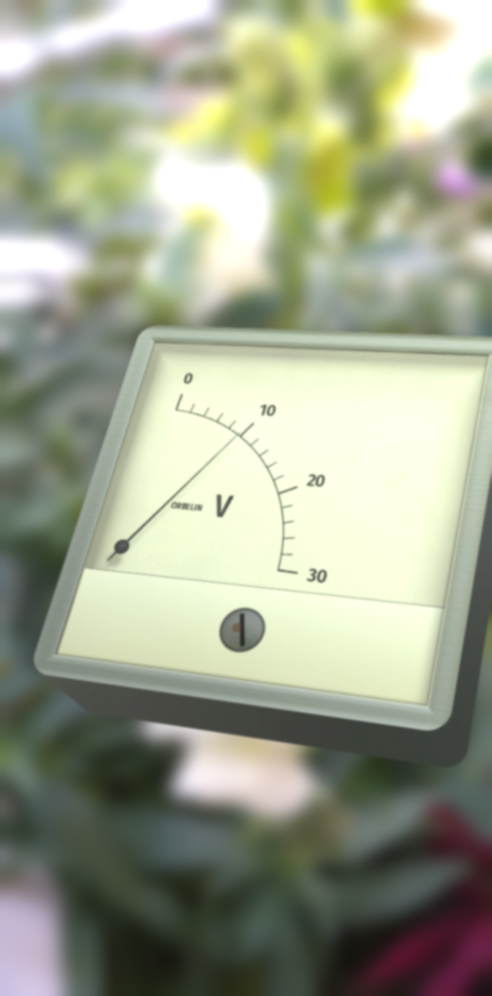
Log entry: 10 V
